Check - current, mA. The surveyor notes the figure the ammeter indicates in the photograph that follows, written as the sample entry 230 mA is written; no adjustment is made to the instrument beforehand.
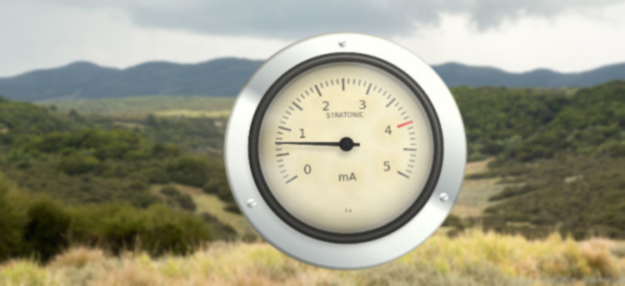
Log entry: 0.7 mA
